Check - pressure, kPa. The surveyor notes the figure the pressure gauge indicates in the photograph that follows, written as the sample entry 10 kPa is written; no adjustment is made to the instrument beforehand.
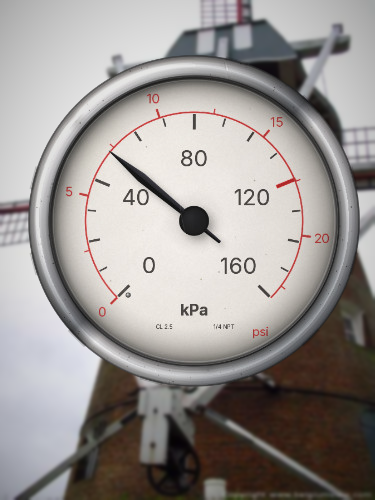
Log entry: 50 kPa
